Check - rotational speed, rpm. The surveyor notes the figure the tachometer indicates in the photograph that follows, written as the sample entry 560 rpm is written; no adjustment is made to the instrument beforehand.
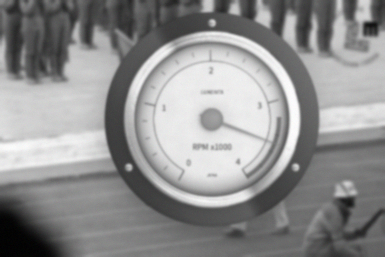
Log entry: 3500 rpm
